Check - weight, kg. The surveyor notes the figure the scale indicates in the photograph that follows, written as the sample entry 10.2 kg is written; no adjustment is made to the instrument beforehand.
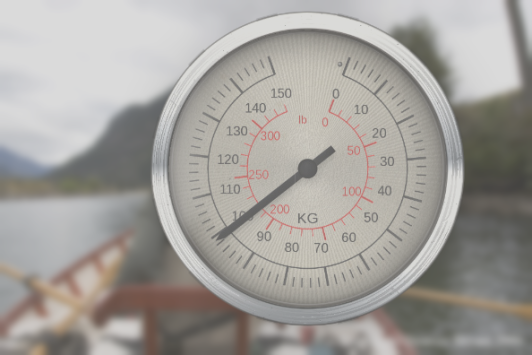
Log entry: 99 kg
